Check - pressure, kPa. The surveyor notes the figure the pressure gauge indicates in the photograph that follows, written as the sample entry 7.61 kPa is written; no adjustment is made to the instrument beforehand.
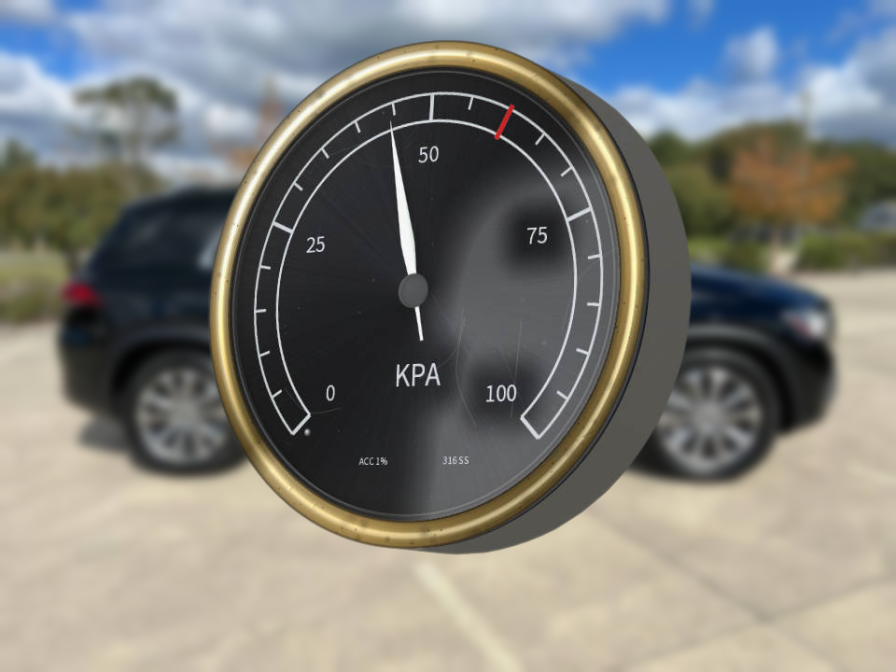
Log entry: 45 kPa
